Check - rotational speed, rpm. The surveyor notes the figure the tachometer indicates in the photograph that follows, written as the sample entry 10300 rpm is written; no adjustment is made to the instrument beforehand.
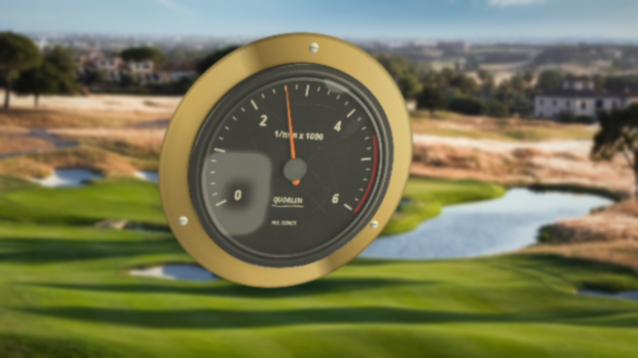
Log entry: 2600 rpm
